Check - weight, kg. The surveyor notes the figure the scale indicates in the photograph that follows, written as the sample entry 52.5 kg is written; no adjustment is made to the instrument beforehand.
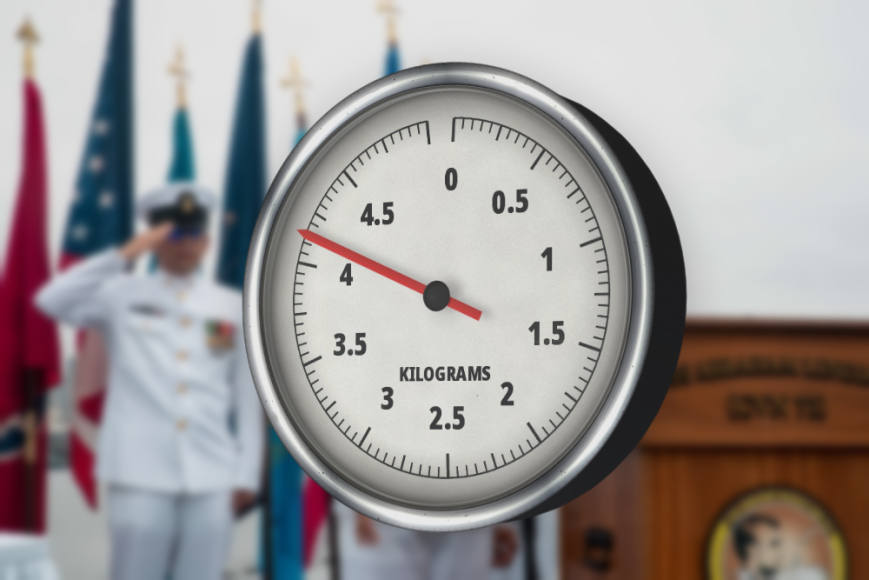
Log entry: 4.15 kg
